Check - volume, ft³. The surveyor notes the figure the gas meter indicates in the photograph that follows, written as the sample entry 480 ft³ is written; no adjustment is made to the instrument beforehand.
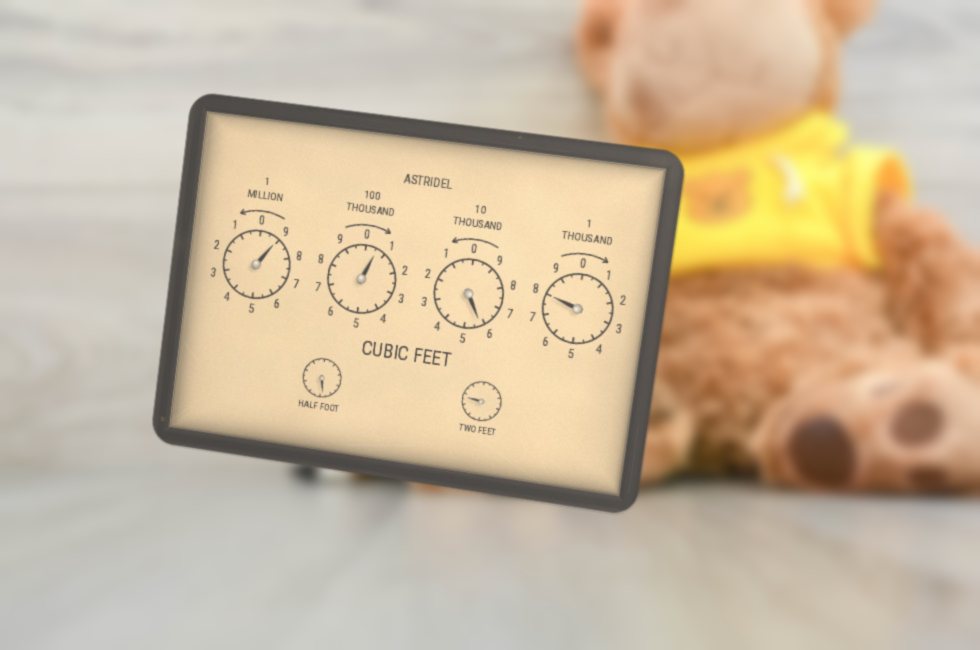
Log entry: 905800 ft³
